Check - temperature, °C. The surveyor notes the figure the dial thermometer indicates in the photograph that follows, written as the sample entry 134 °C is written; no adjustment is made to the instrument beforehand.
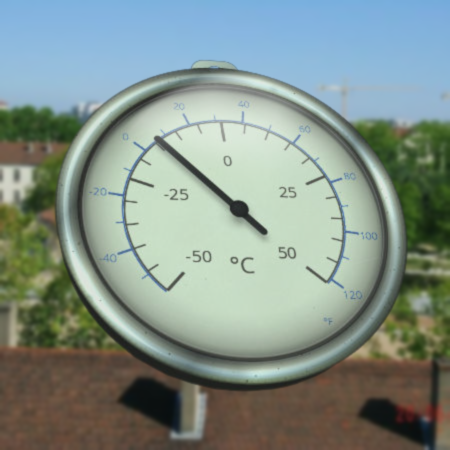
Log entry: -15 °C
